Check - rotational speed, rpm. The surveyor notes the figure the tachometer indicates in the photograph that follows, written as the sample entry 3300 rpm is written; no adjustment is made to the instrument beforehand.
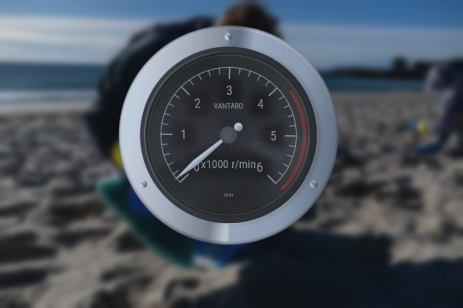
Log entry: 100 rpm
